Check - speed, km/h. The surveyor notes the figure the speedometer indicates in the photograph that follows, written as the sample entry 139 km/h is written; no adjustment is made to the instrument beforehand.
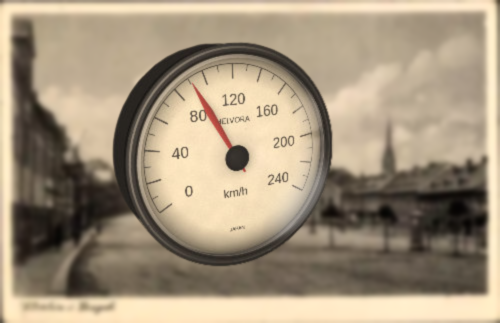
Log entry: 90 km/h
